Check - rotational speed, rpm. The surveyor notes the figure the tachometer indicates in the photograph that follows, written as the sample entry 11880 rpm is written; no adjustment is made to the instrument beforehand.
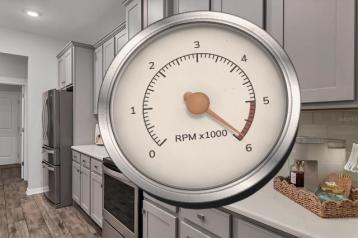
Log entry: 5900 rpm
